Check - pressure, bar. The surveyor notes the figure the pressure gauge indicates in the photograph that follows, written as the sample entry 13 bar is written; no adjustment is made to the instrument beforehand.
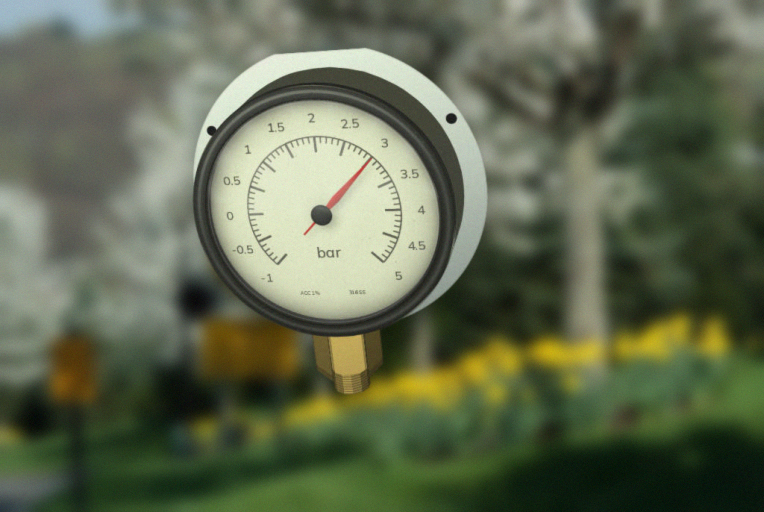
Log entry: 3 bar
